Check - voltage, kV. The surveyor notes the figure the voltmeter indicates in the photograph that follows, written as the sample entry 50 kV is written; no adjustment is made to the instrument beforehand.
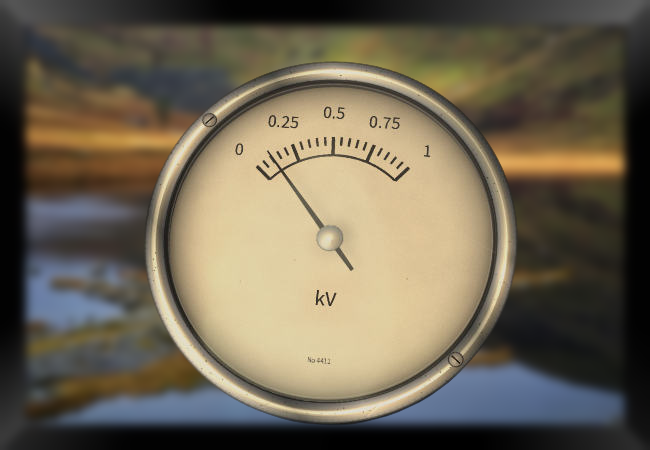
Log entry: 0.1 kV
